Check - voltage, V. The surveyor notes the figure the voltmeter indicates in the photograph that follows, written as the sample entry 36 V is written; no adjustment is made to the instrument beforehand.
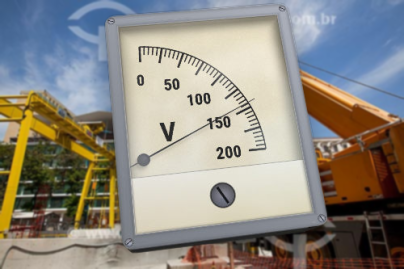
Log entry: 145 V
